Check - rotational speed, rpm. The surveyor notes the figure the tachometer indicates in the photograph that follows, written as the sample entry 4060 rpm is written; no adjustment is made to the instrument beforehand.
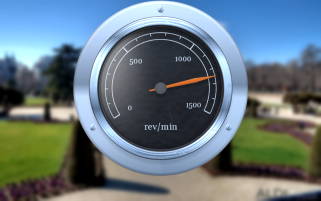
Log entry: 1250 rpm
